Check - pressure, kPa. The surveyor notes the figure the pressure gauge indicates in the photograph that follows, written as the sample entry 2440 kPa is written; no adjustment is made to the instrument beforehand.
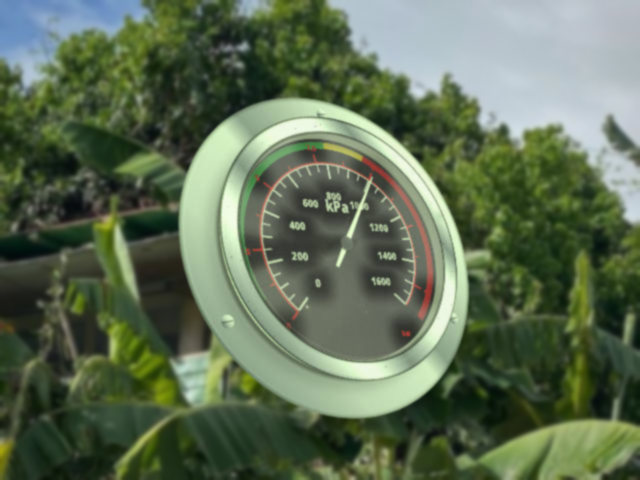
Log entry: 1000 kPa
